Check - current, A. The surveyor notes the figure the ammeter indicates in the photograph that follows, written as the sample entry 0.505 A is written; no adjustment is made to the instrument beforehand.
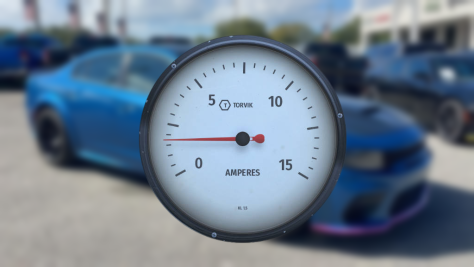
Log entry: 1.75 A
